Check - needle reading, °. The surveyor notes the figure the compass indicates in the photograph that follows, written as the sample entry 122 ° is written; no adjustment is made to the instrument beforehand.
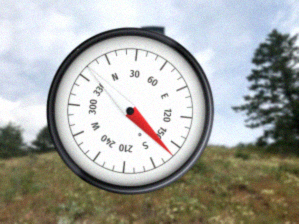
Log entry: 160 °
